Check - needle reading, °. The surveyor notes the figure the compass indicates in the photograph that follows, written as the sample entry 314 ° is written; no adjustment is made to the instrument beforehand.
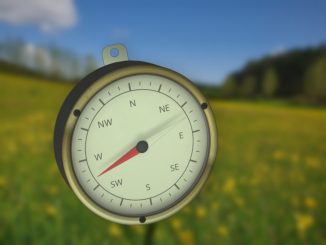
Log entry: 250 °
